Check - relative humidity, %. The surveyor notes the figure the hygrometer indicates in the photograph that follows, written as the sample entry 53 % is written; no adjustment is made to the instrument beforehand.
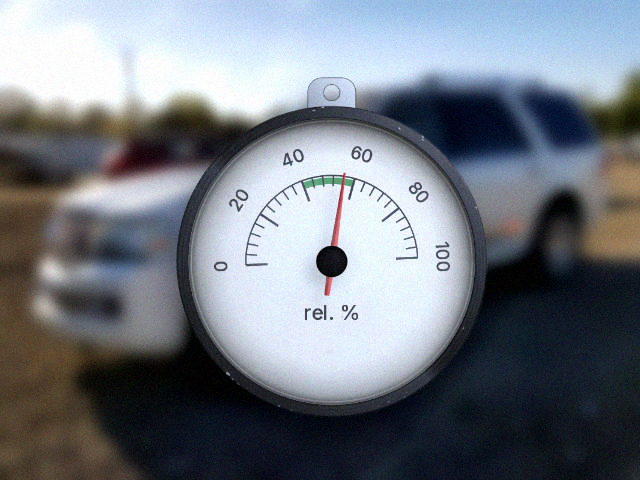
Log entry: 56 %
